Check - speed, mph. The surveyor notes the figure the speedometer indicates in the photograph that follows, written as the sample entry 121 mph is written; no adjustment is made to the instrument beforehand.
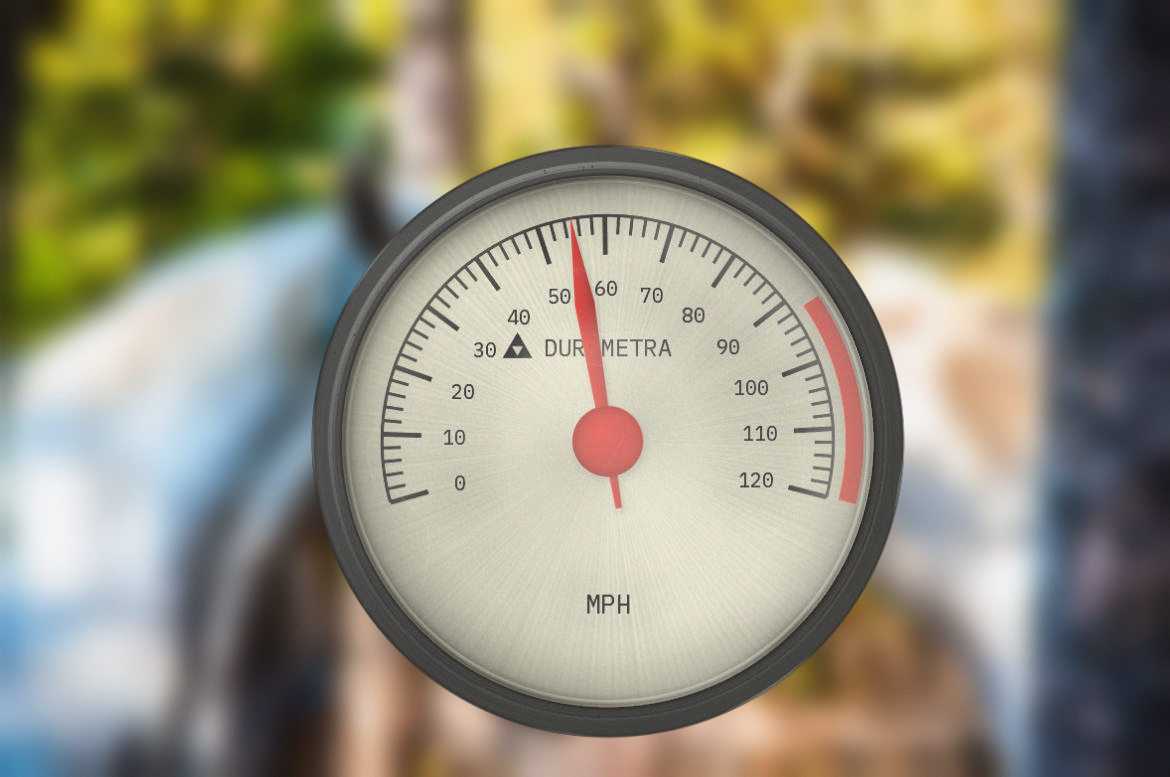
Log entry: 55 mph
